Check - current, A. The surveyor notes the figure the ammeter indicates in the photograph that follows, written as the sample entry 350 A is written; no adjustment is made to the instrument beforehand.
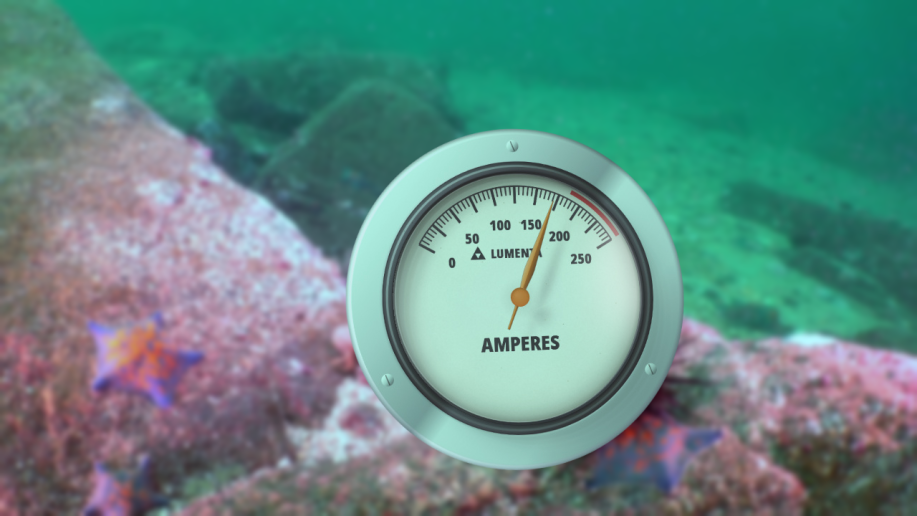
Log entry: 170 A
